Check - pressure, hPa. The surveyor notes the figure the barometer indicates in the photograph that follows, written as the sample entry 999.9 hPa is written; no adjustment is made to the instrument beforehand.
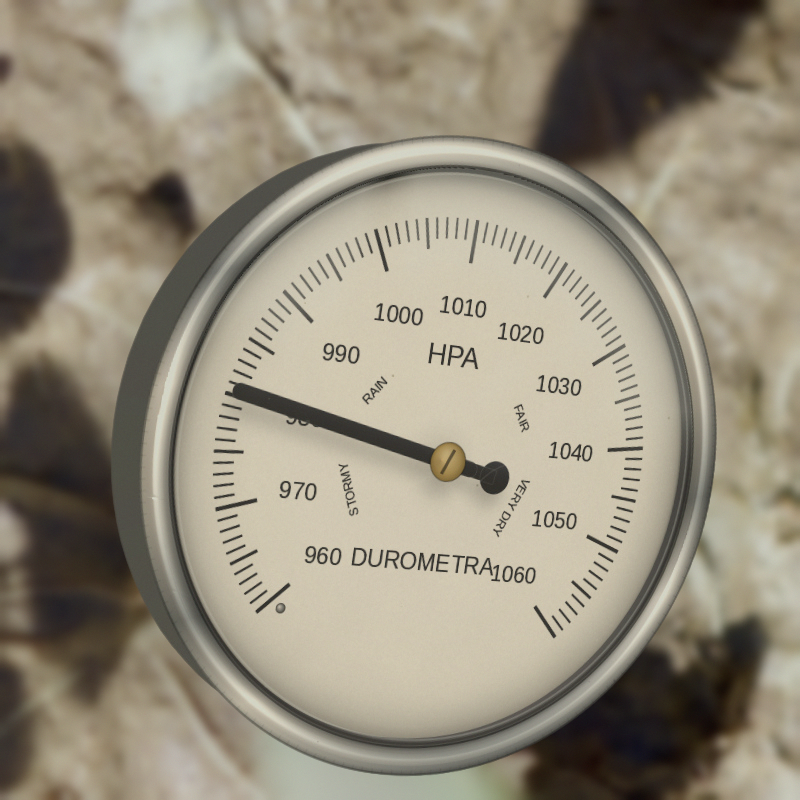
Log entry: 980.5 hPa
